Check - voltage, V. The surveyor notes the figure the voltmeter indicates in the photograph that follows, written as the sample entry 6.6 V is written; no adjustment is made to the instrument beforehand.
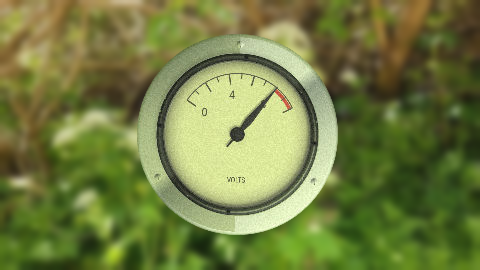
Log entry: 8 V
